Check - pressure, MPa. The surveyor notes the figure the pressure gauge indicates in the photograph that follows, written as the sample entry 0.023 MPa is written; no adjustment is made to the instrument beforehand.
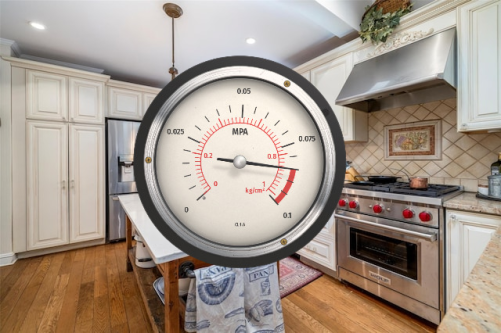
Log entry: 0.085 MPa
